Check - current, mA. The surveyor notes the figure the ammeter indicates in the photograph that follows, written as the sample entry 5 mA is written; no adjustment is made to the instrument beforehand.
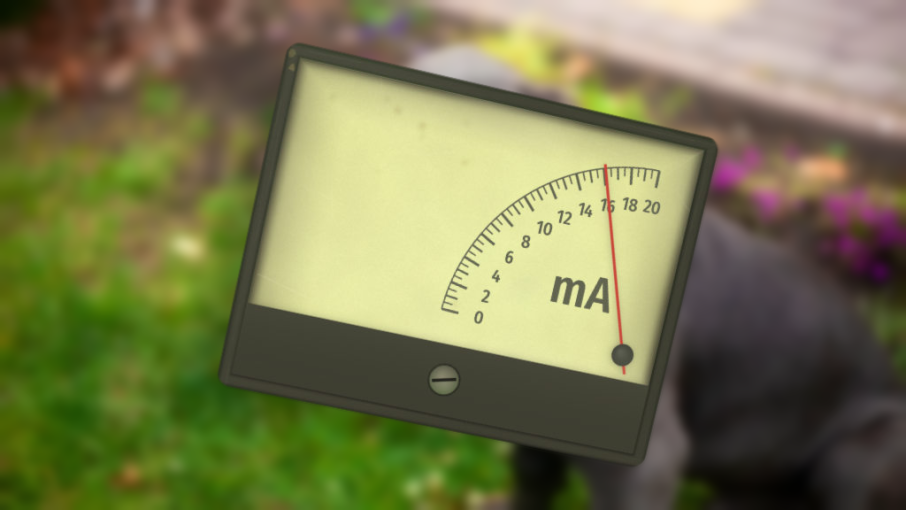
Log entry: 16 mA
